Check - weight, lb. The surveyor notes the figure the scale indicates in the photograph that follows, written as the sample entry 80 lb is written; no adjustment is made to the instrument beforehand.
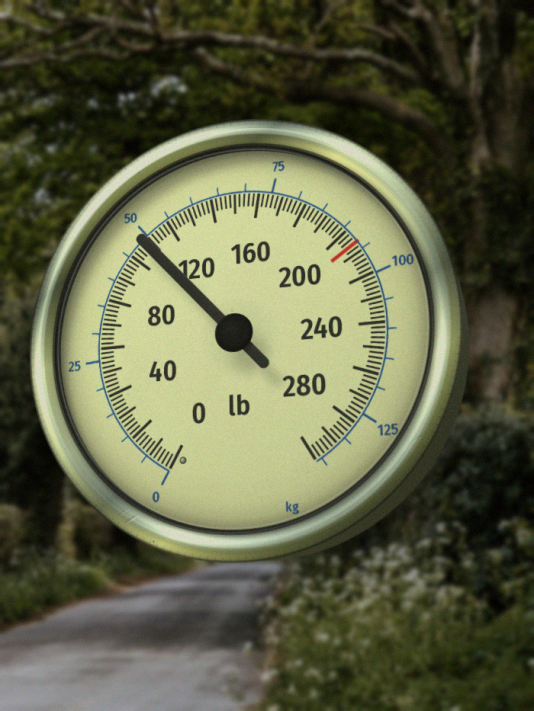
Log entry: 108 lb
